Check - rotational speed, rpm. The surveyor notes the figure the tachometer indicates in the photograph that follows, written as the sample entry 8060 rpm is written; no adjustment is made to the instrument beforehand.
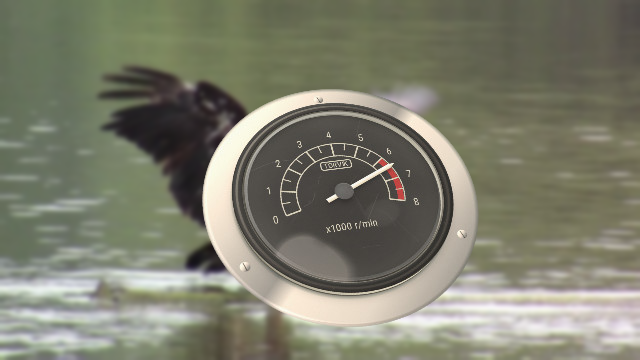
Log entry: 6500 rpm
